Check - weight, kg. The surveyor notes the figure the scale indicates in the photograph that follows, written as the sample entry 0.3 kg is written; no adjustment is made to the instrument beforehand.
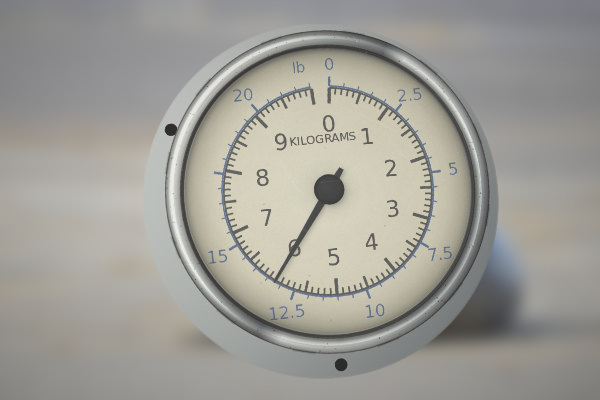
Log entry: 6 kg
